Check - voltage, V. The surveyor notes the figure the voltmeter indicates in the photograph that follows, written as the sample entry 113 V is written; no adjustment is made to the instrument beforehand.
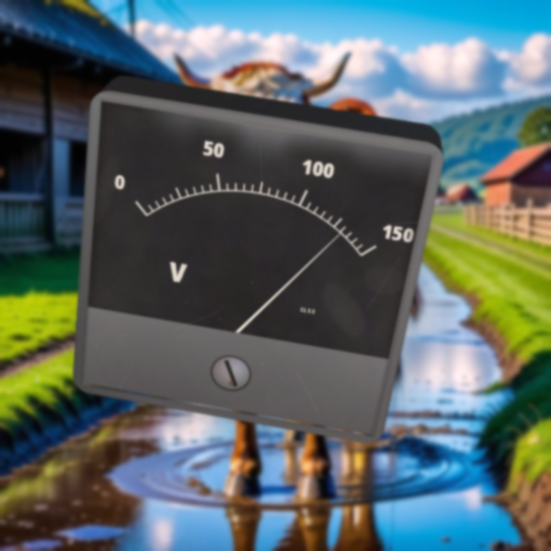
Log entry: 130 V
